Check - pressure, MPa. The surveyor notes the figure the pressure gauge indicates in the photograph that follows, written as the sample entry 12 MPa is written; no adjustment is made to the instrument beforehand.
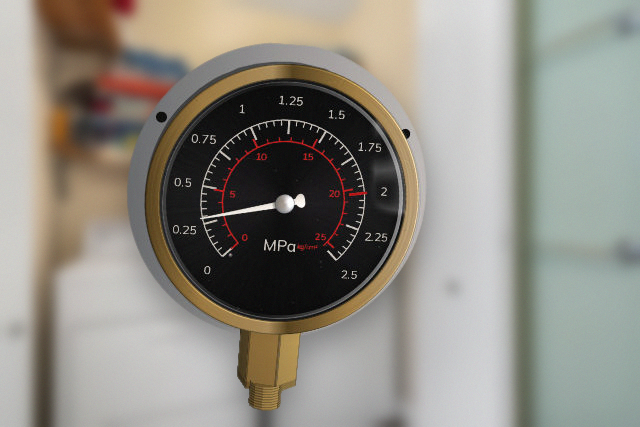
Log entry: 0.3 MPa
